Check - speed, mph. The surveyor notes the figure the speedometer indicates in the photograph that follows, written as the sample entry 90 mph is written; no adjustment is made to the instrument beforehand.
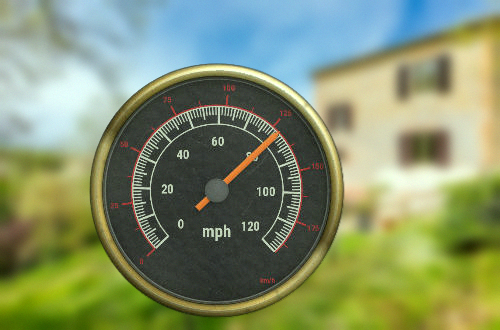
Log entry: 80 mph
